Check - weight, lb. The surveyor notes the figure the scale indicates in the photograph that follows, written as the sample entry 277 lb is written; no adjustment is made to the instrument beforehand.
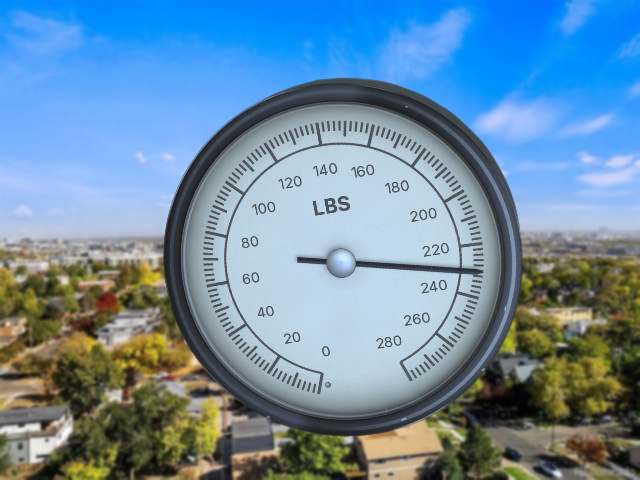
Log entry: 230 lb
